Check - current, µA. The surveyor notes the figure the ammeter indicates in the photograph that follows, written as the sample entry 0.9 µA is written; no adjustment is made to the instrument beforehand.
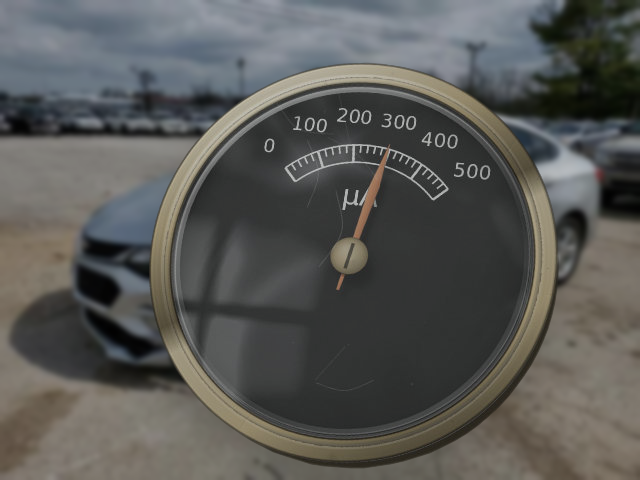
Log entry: 300 µA
